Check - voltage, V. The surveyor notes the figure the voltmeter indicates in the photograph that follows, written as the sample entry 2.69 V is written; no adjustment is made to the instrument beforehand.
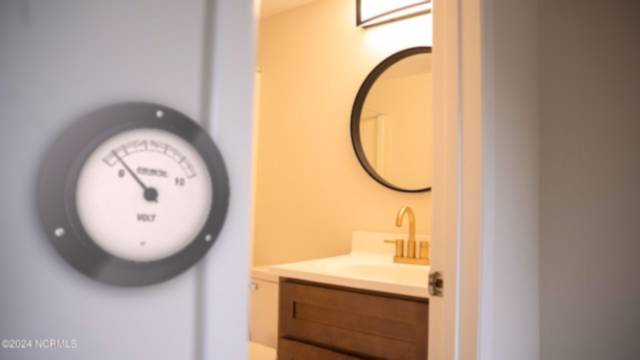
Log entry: 1 V
